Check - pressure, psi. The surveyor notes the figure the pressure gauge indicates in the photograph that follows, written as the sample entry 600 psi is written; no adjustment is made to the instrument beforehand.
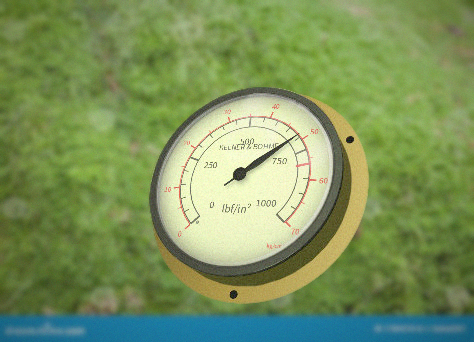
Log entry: 700 psi
